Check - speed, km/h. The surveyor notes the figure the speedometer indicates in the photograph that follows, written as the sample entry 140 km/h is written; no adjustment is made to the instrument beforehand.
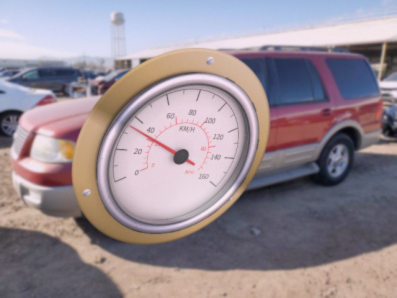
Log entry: 35 km/h
